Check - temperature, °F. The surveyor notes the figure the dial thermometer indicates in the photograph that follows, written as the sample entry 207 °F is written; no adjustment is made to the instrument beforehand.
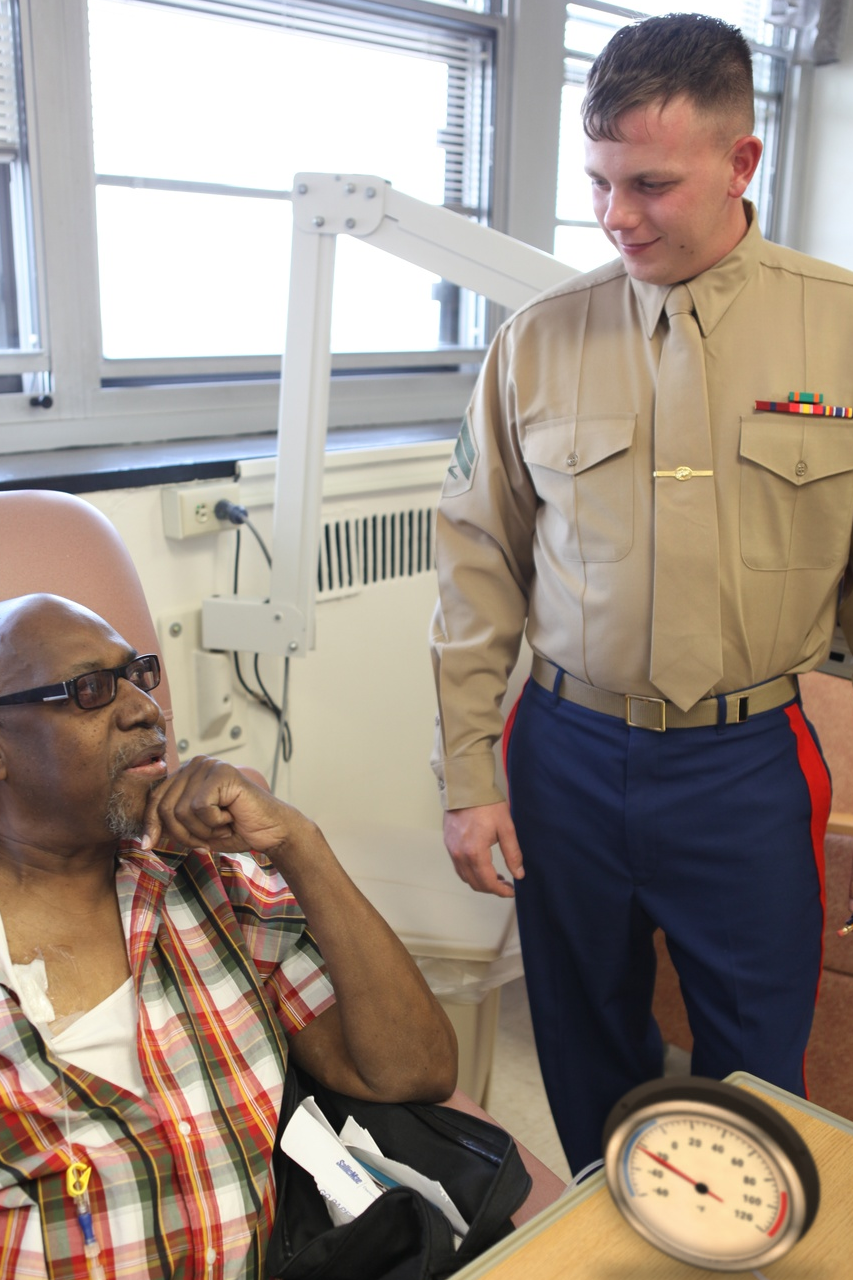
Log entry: -20 °F
